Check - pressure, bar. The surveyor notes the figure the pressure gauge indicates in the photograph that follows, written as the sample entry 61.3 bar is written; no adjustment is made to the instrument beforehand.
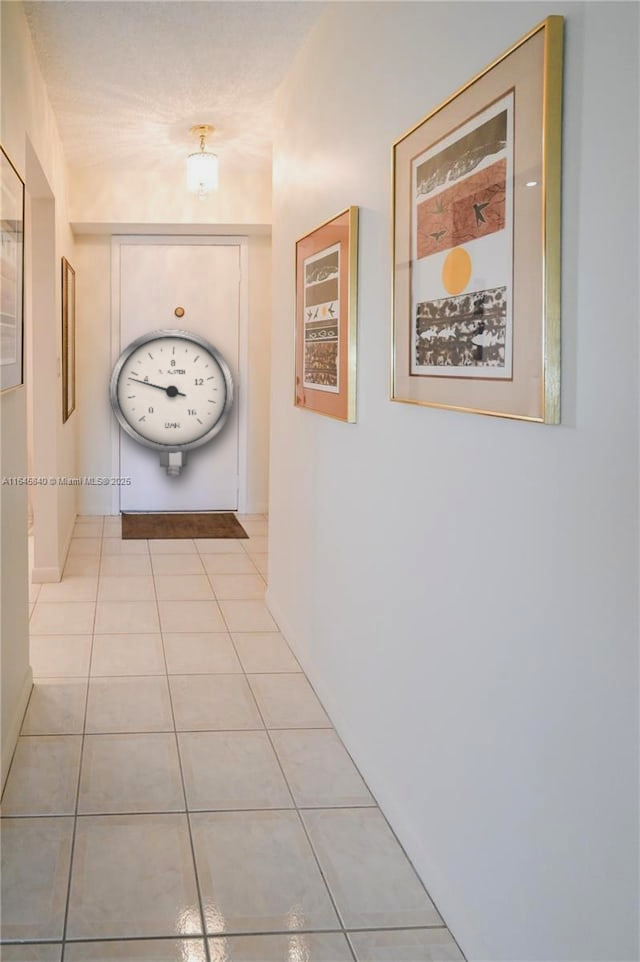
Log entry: 3.5 bar
